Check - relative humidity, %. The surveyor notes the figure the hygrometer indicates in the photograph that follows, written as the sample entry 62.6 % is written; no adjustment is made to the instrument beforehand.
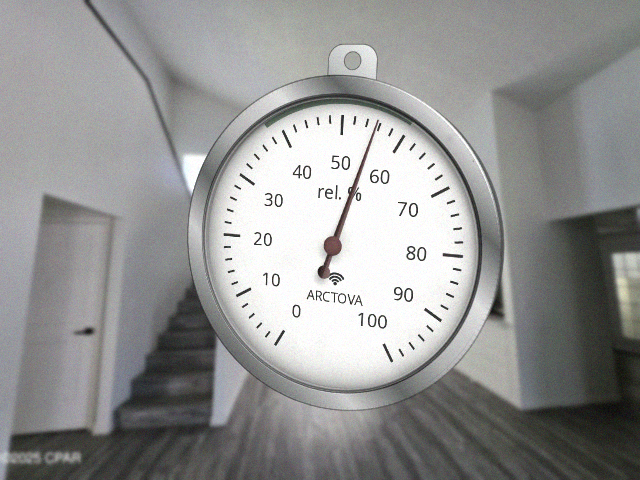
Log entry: 56 %
